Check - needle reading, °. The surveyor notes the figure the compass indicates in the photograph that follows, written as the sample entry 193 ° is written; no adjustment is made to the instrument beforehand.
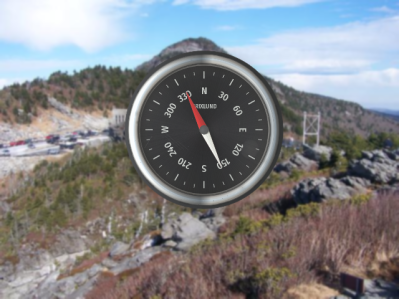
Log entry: 335 °
